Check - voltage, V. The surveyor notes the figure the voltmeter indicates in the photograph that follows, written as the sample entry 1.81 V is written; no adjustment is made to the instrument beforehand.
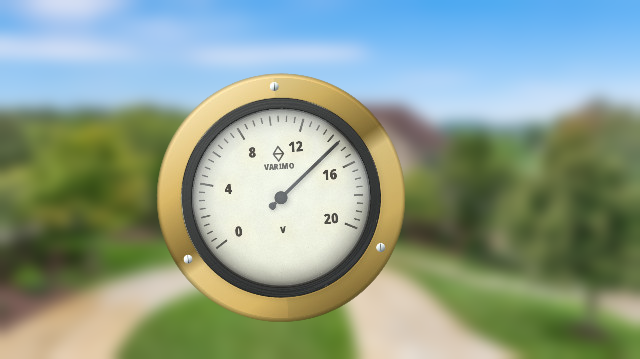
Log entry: 14.5 V
